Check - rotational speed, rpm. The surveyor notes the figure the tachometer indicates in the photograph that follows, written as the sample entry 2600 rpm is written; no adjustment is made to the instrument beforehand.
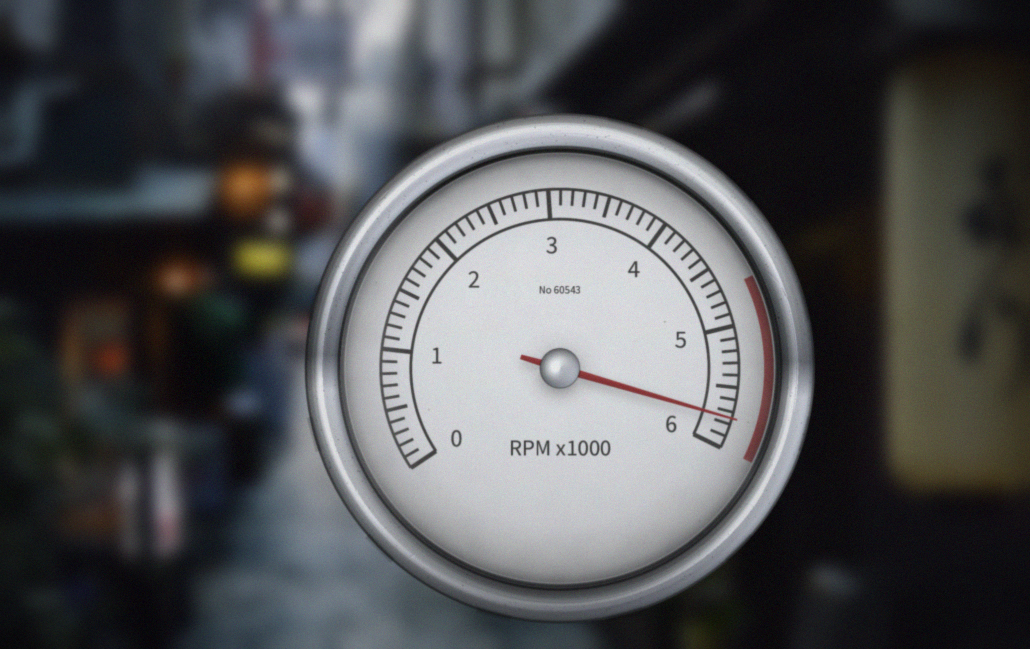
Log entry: 5750 rpm
